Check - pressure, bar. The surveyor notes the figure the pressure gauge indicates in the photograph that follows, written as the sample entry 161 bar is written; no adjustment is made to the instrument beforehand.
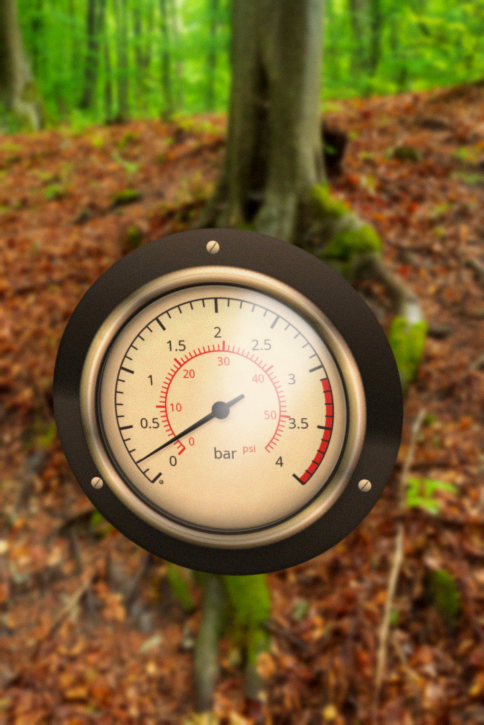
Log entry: 0.2 bar
